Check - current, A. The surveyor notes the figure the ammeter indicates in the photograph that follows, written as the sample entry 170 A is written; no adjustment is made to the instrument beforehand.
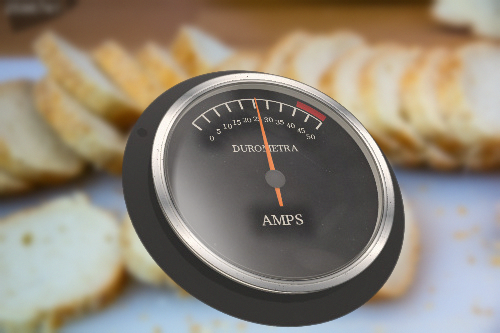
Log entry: 25 A
